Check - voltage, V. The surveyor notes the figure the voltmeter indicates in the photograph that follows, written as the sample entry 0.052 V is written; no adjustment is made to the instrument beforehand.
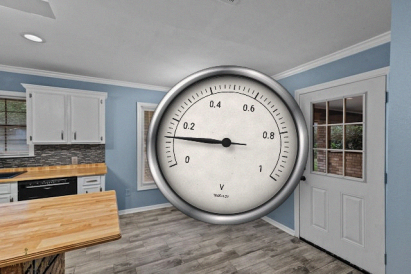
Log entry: 0.12 V
